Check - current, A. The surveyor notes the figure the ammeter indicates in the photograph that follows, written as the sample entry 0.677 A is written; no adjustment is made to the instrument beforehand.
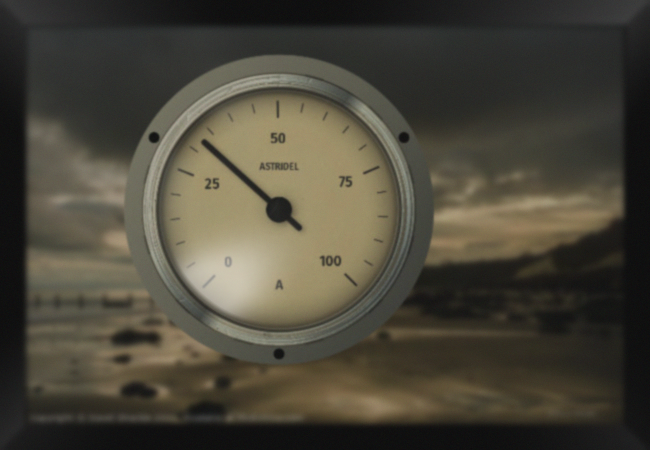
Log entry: 32.5 A
